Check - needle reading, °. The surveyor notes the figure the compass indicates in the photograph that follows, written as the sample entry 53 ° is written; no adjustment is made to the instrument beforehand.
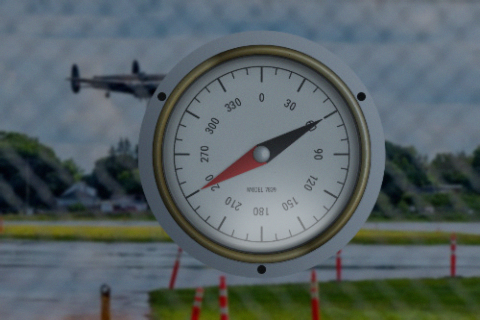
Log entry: 240 °
